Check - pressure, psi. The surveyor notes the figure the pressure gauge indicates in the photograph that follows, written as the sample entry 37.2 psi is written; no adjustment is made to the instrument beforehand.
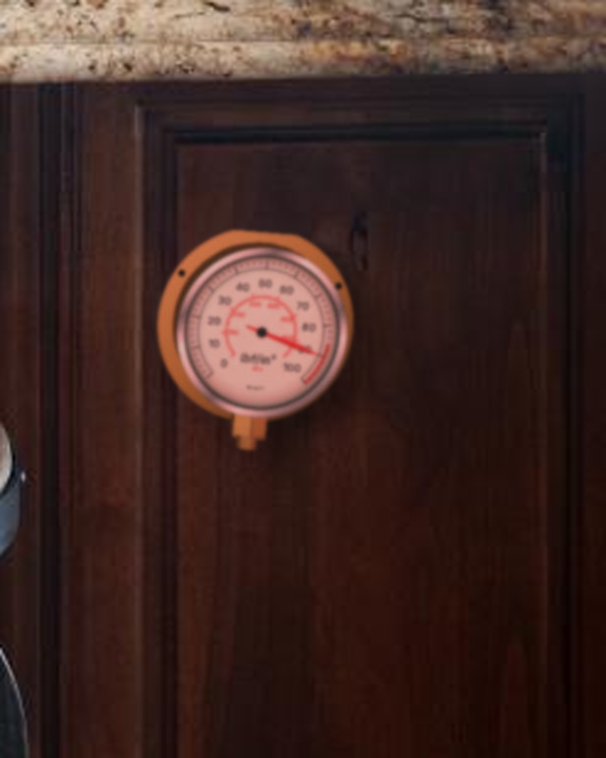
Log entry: 90 psi
